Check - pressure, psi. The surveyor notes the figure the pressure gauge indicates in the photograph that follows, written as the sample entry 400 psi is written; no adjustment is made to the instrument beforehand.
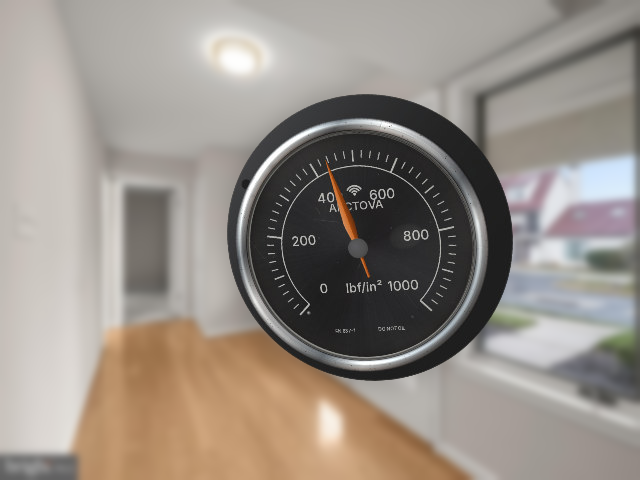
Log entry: 440 psi
